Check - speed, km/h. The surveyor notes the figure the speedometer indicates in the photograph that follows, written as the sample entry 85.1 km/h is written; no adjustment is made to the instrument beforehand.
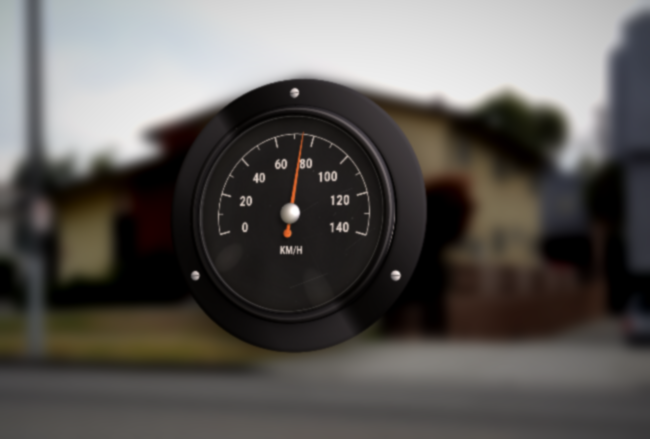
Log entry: 75 km/h
